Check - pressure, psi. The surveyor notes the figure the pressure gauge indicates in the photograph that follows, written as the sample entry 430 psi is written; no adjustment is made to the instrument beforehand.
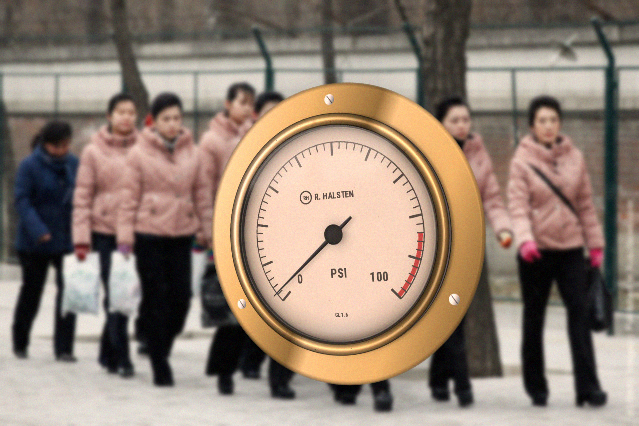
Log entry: 2 psi
